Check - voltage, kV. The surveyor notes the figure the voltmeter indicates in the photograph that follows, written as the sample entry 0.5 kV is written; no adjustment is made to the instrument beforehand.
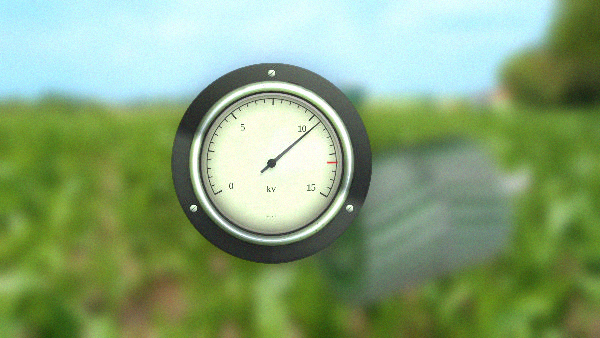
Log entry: 10.5 kV
